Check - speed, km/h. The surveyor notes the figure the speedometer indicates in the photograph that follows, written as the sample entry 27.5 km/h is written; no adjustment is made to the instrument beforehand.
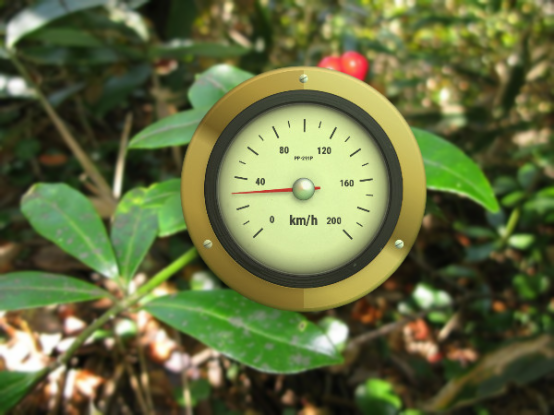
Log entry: 30 km/h
